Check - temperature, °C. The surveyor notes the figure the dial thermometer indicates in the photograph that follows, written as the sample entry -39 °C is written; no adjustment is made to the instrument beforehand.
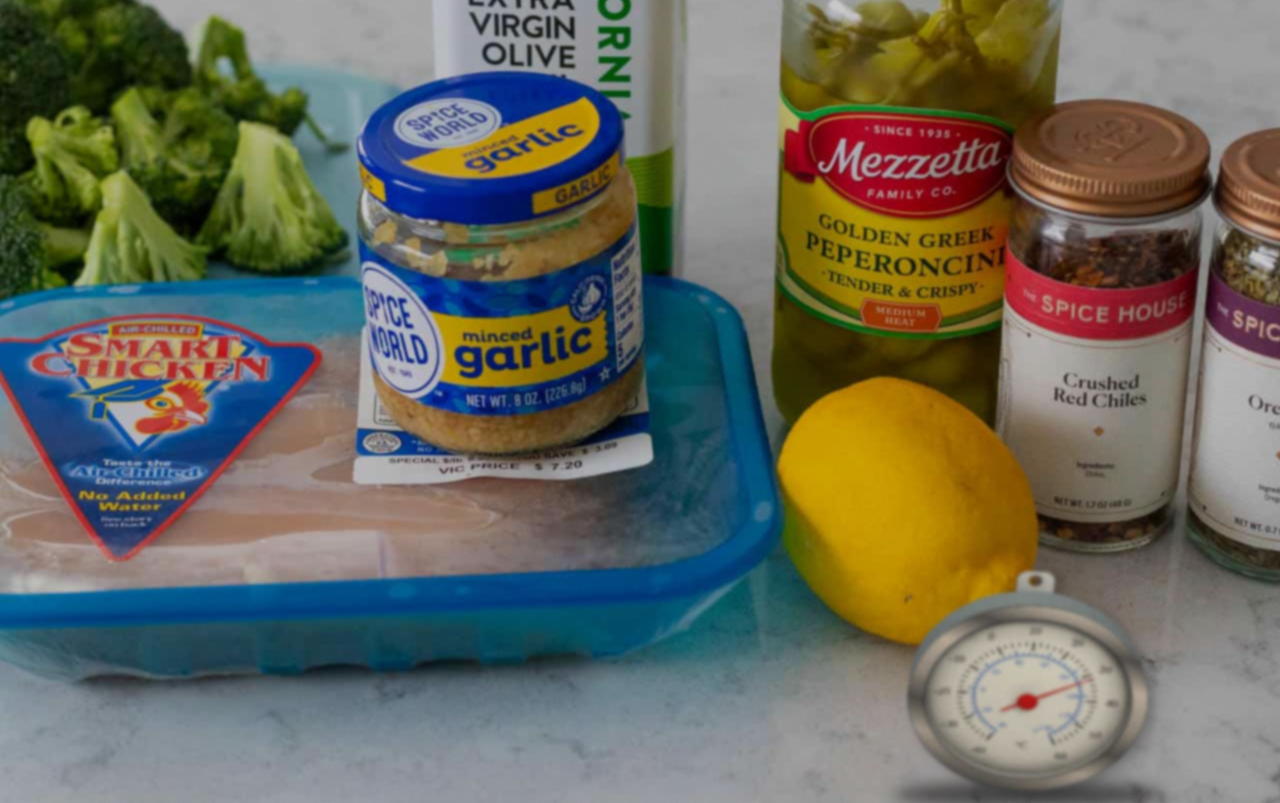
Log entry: 30 °C
